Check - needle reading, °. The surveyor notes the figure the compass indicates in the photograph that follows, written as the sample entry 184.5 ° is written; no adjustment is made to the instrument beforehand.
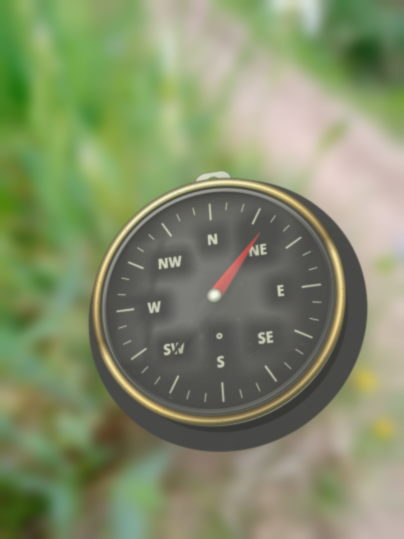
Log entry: 40 °
